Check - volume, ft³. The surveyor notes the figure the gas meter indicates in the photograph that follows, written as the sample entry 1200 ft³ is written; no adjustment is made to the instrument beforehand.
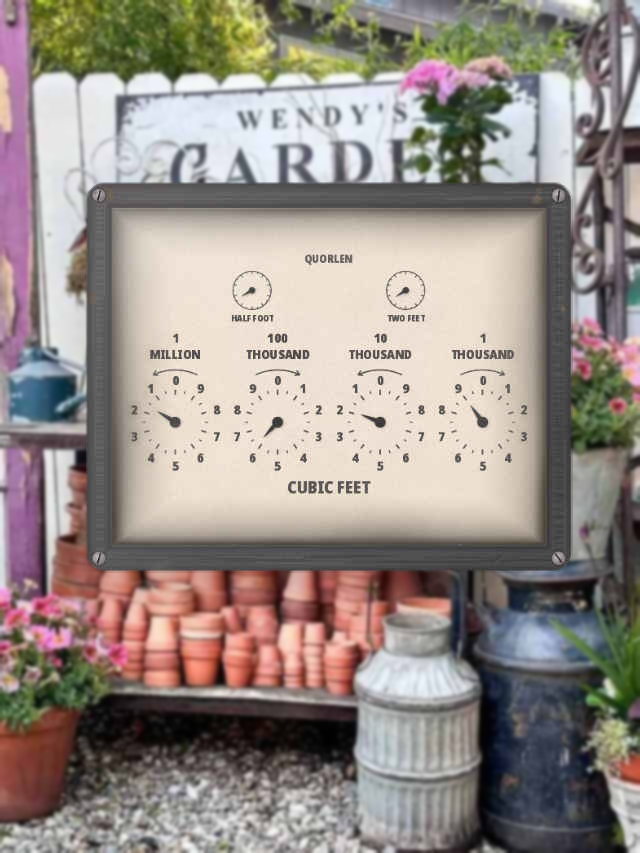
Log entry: 161900 ft³
